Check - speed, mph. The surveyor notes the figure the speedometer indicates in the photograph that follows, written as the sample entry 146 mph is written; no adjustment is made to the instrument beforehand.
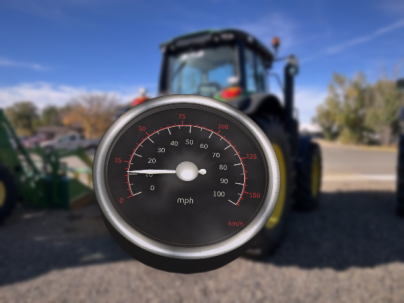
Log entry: 10 mph
